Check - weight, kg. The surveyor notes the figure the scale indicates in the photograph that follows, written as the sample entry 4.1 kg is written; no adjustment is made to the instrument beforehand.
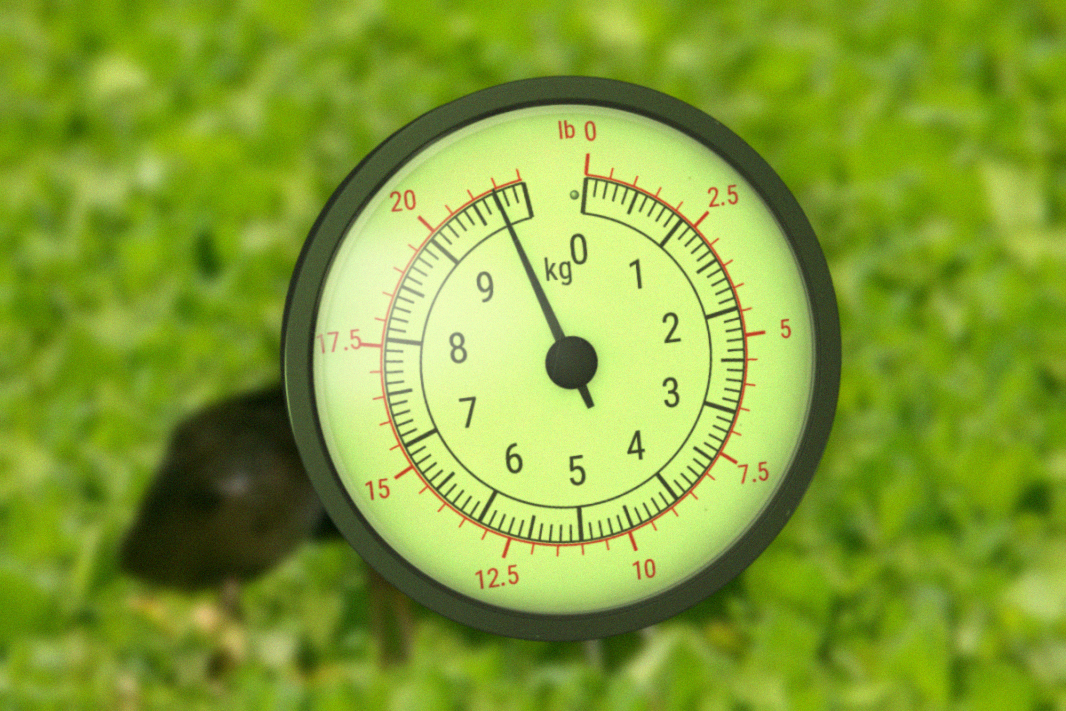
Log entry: 9.7 kg
